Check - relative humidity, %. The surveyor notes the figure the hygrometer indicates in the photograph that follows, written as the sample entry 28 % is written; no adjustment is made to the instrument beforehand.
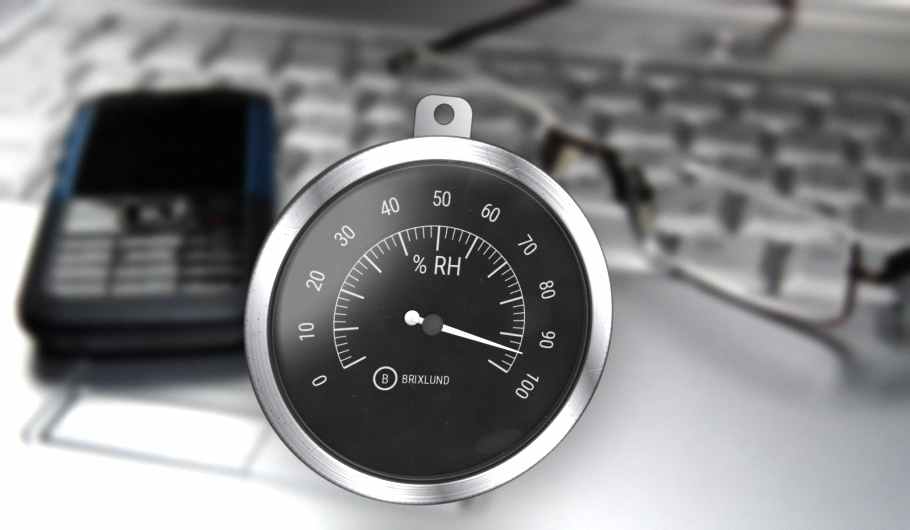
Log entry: 94 %
